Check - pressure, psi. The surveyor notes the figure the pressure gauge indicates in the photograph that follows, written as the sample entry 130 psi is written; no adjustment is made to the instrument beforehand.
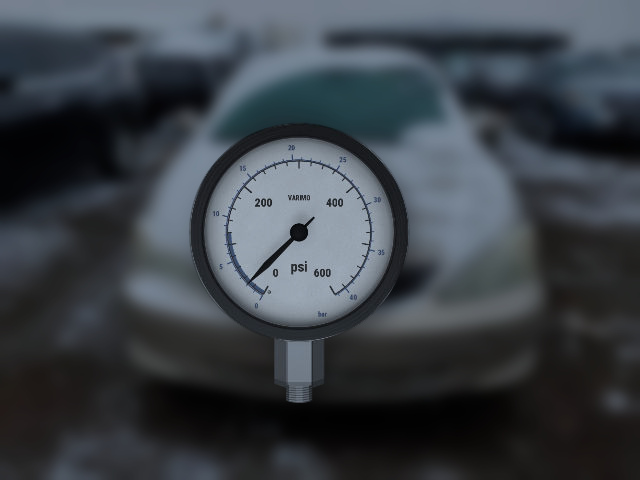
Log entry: 30 psi
